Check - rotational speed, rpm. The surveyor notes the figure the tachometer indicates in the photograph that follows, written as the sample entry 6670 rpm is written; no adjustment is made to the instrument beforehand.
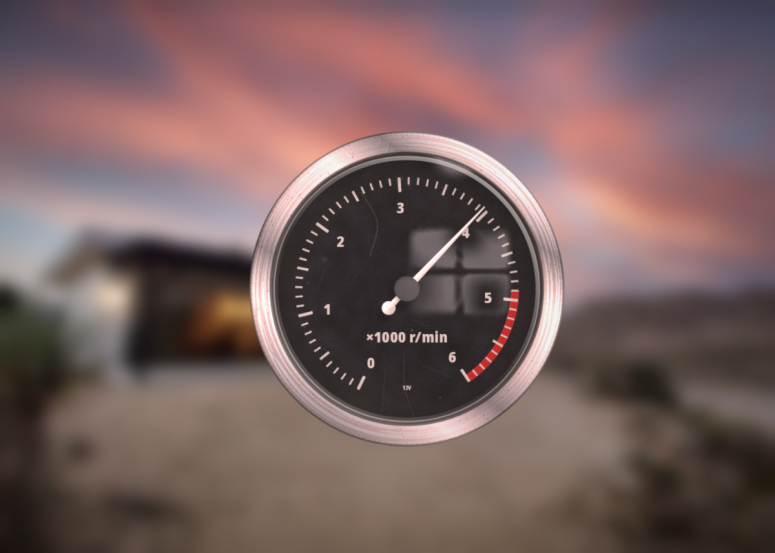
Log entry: 3950 rpm
